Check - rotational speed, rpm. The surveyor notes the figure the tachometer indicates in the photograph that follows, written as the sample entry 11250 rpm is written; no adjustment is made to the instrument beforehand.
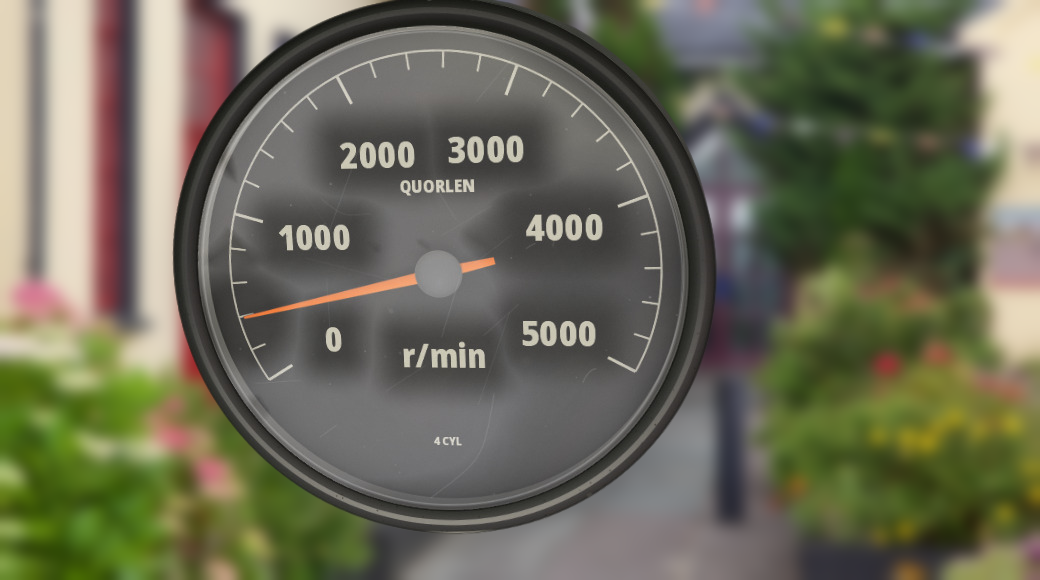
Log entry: 400 rpm
